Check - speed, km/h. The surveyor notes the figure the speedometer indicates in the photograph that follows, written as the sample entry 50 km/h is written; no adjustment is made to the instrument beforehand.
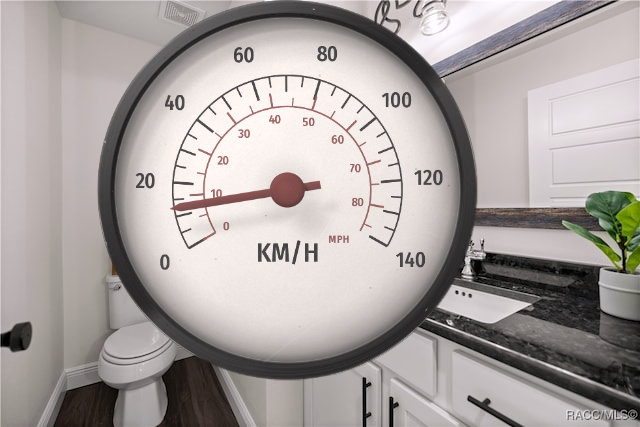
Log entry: 12.5 km/h
